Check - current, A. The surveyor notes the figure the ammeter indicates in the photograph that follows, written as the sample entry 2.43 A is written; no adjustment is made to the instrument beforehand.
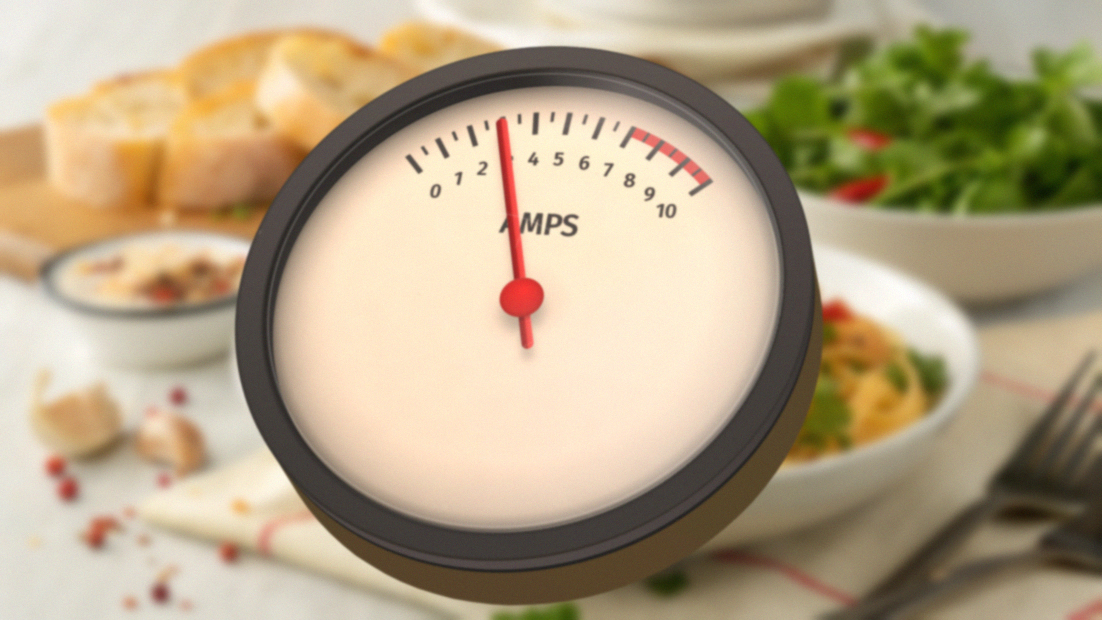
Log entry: 3 A
